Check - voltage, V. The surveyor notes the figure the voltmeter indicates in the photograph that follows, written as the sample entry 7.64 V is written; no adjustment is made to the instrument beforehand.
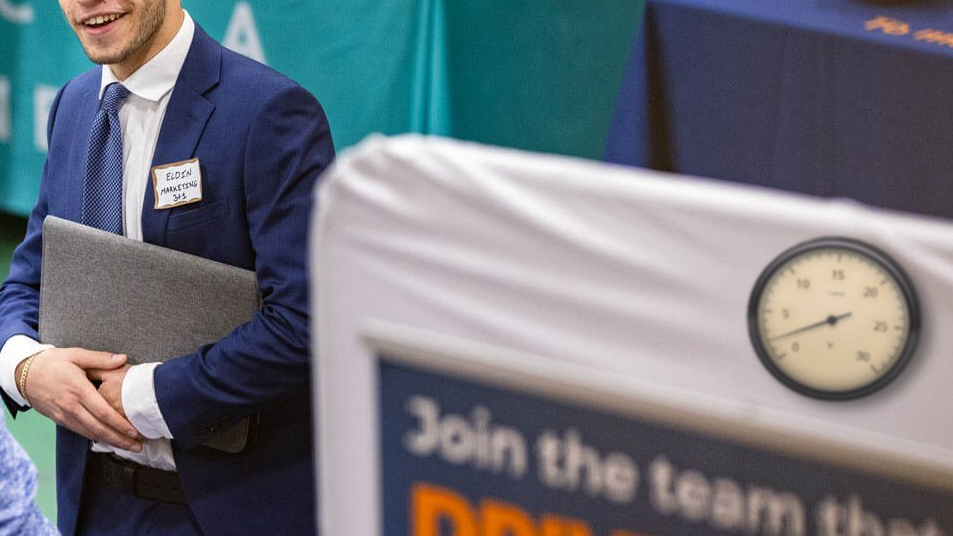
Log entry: 2 V
